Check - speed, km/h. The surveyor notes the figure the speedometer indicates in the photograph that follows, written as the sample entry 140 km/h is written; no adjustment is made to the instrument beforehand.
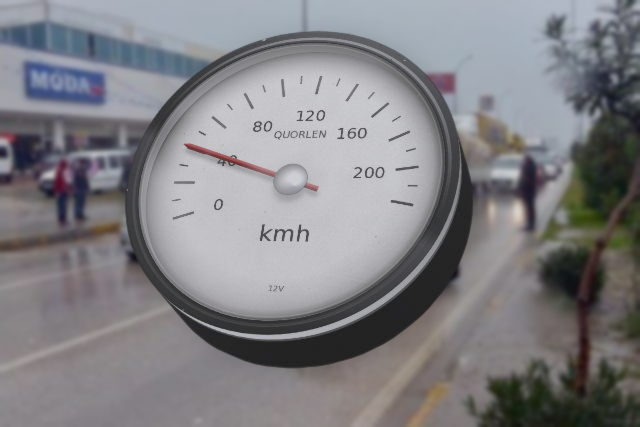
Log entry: 40 km/h
